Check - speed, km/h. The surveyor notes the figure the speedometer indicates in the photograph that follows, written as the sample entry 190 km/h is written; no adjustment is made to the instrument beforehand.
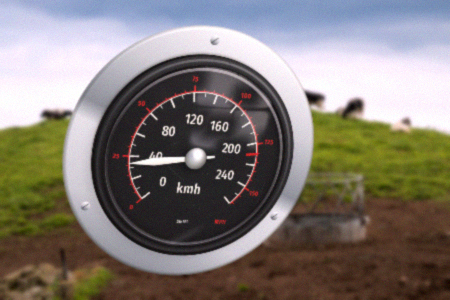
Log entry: 35 km/h
